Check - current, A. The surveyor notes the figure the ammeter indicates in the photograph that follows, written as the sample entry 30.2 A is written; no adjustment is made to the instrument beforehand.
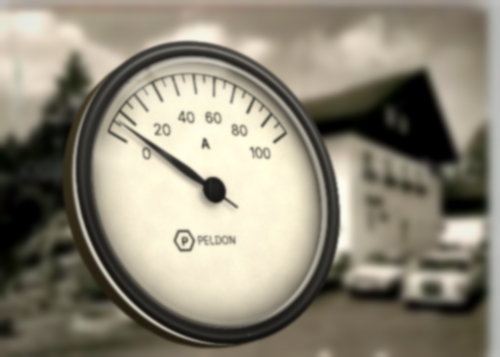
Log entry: 5 A
